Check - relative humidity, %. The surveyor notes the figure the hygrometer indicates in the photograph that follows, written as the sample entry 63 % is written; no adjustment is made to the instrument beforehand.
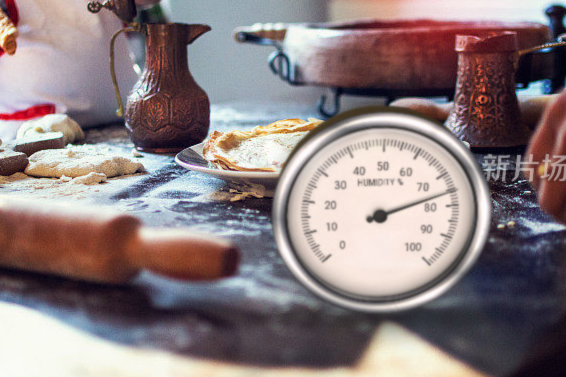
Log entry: 75 %
